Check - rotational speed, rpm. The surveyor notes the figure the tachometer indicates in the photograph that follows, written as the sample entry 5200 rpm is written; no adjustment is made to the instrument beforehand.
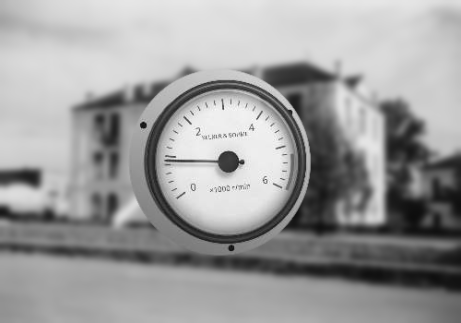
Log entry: 900 rpm
